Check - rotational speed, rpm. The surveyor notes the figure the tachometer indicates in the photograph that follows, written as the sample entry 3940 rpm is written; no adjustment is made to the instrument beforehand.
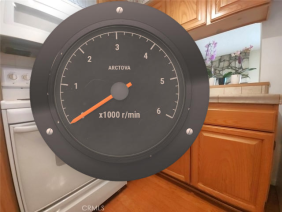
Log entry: 0 rpm
